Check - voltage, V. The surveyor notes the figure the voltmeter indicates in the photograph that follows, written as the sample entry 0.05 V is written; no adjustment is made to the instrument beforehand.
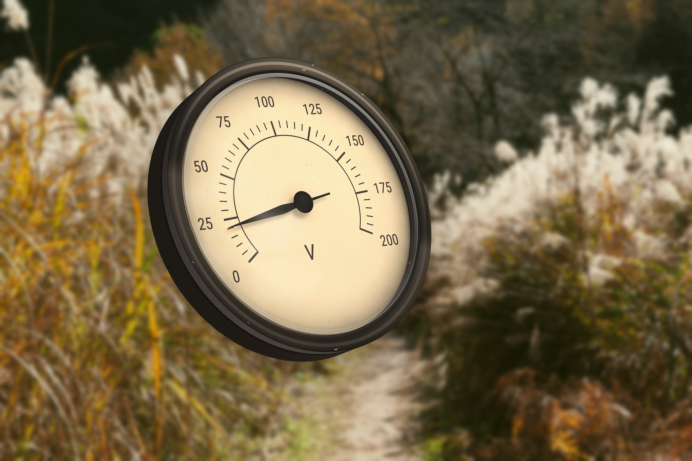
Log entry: 20 V
